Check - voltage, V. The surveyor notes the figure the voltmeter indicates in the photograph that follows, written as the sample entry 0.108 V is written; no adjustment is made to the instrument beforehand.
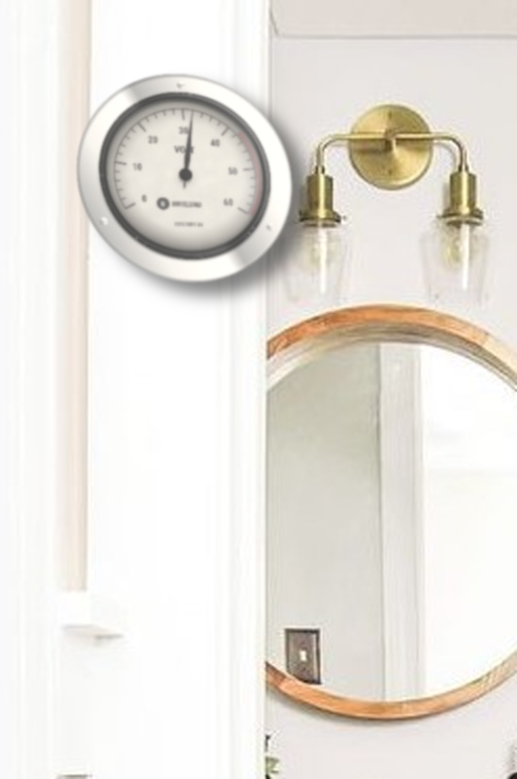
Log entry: 32 V
